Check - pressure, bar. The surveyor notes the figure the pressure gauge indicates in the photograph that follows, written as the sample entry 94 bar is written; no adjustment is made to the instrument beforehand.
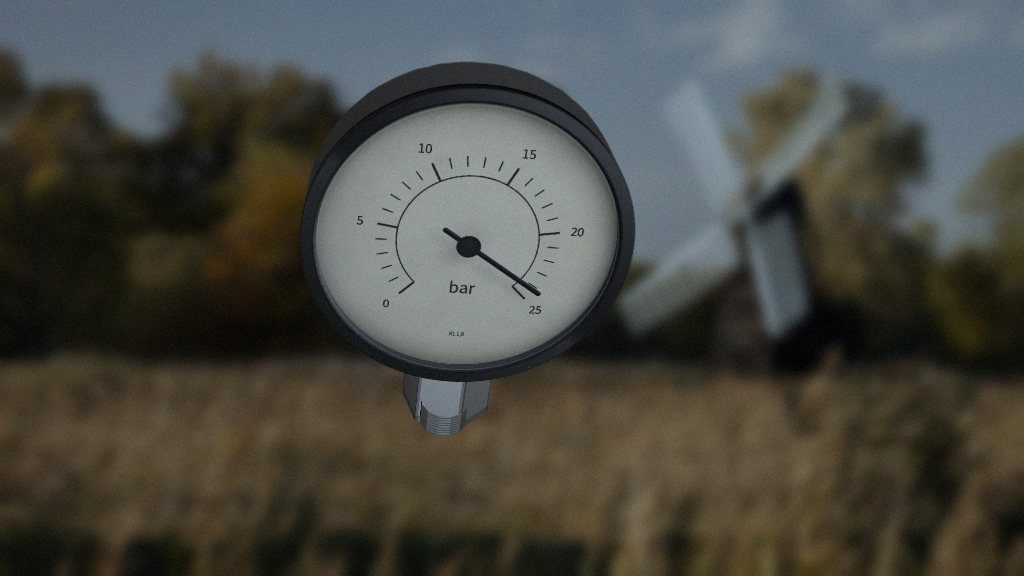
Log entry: 24 bar
